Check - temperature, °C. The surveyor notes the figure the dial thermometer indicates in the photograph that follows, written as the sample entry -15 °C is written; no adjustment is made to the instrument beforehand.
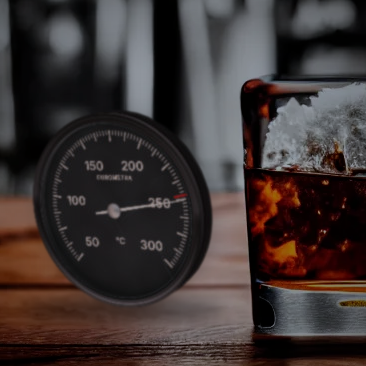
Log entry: 250 °C
